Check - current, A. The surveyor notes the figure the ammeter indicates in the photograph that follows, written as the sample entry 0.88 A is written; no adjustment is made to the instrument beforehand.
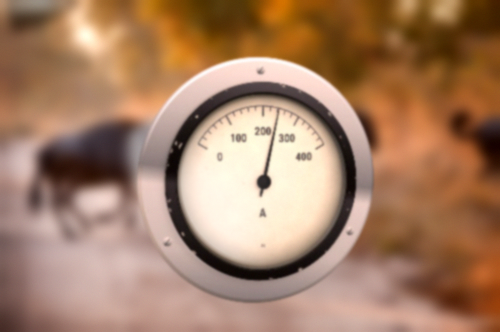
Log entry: 240 A
